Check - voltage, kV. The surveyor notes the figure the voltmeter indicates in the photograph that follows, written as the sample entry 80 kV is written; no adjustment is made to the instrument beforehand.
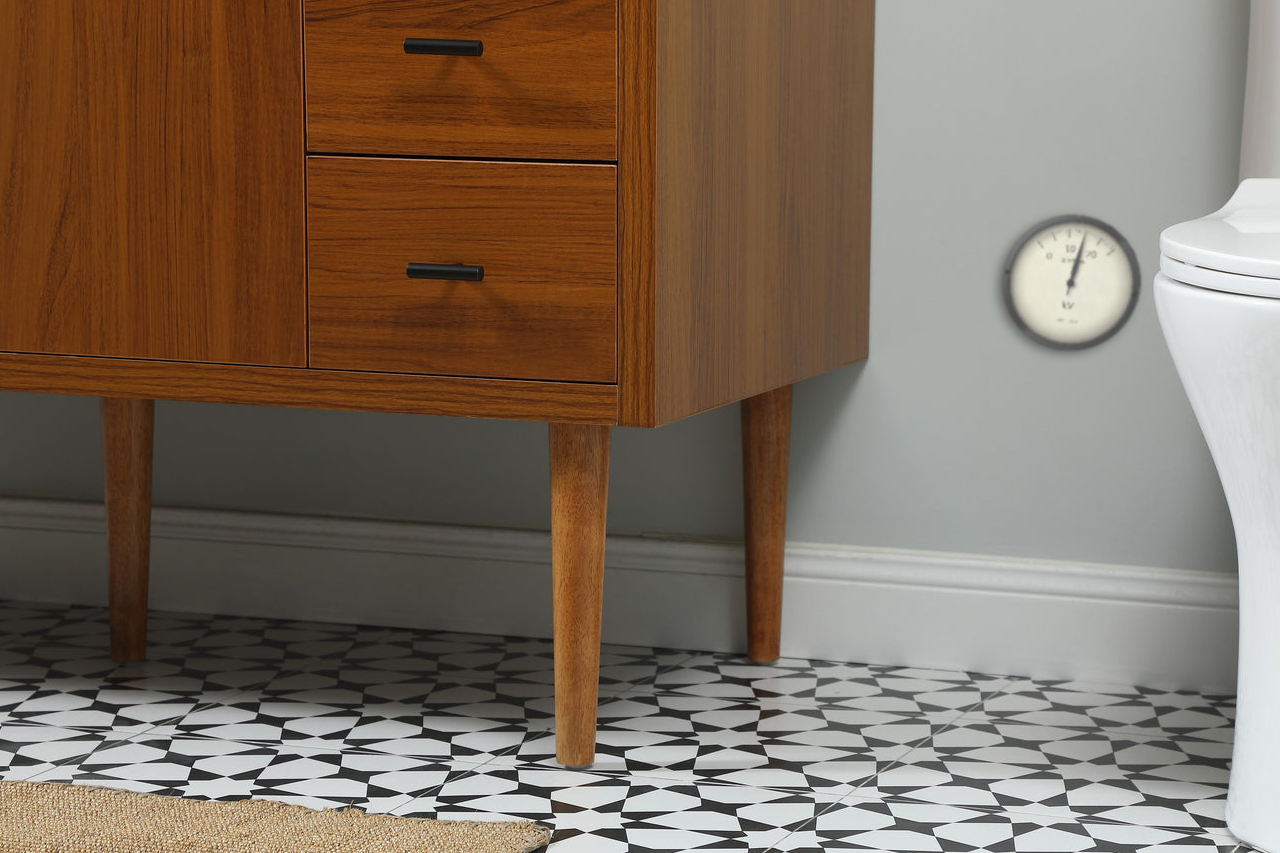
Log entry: 15 kV
